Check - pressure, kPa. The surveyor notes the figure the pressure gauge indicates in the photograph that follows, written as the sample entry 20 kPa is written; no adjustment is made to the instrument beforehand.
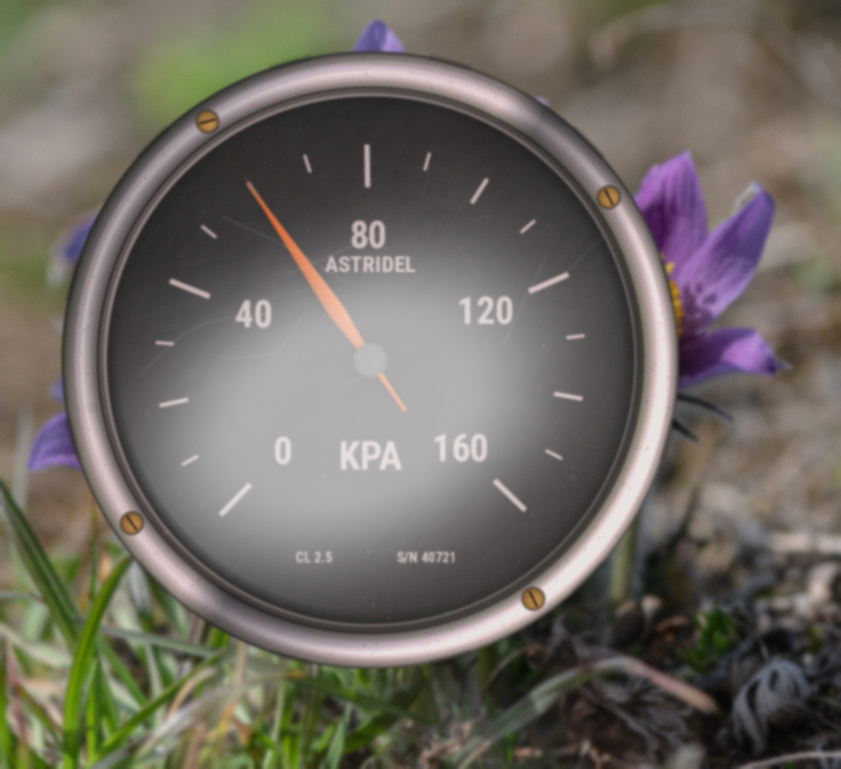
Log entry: 60 kPa
